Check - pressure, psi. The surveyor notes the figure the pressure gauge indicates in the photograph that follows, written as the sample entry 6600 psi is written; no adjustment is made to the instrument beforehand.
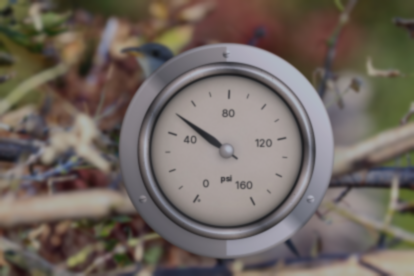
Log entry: 50 psi
